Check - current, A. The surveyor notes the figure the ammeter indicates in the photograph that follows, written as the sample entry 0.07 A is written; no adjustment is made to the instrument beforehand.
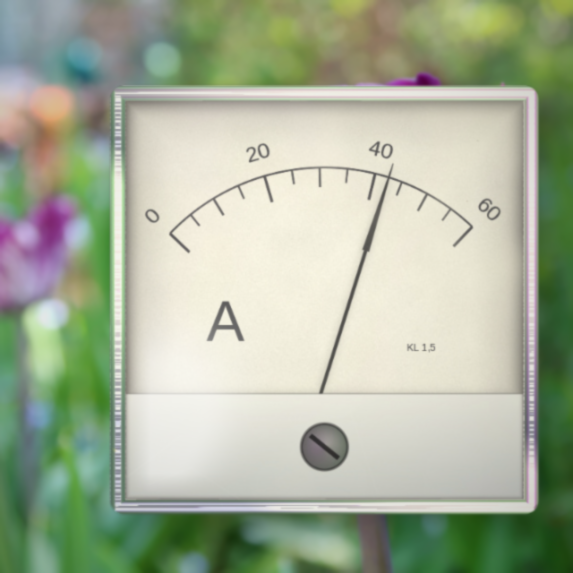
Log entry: 42.5 A
